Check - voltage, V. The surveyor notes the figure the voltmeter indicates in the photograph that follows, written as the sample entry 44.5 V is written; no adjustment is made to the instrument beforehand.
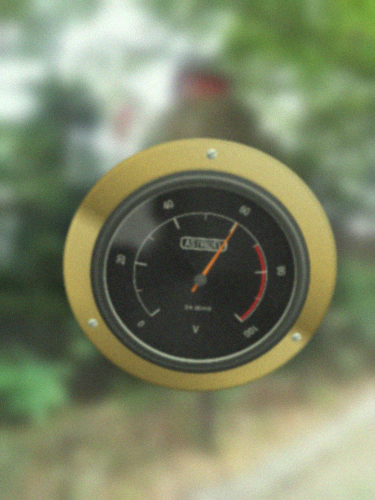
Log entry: 60 V
